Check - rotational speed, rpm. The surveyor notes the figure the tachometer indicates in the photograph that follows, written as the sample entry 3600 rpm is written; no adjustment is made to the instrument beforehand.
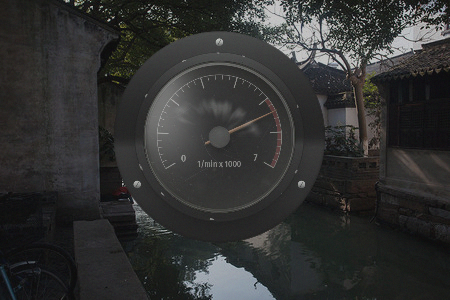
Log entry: 5400 rpm
